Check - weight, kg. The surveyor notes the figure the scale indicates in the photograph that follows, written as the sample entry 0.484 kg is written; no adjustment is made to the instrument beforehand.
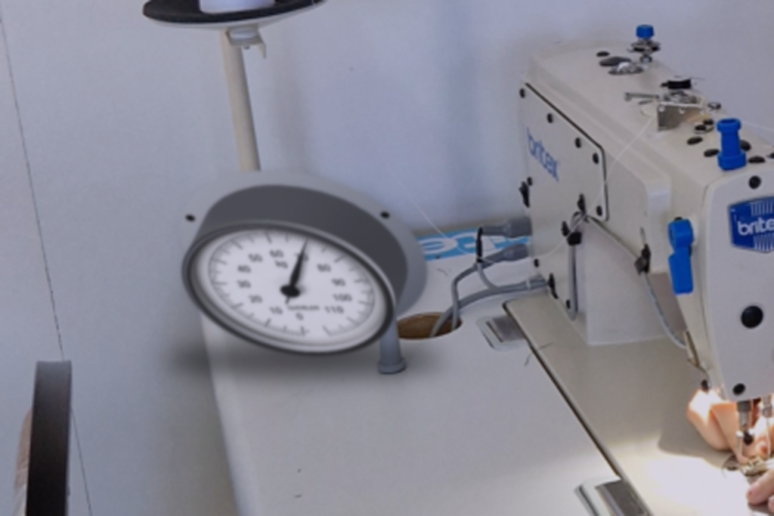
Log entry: 70 kg
